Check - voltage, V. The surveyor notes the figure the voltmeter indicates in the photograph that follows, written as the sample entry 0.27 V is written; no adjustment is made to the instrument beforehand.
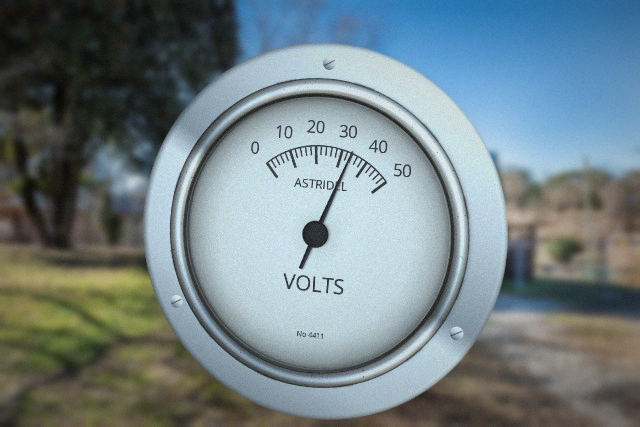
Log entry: 34 V
